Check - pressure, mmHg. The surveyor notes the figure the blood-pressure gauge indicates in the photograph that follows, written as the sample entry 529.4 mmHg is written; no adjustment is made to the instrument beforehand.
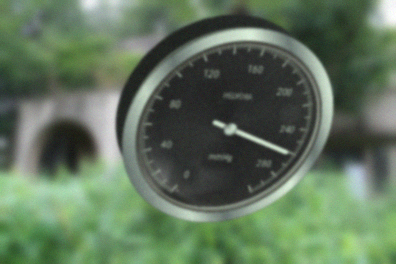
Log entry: 260 mmHg
